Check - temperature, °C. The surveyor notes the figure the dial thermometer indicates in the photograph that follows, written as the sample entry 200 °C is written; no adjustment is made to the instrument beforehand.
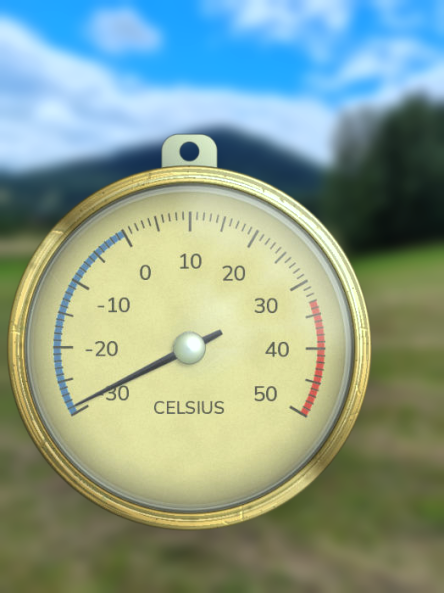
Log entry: -29 °C
